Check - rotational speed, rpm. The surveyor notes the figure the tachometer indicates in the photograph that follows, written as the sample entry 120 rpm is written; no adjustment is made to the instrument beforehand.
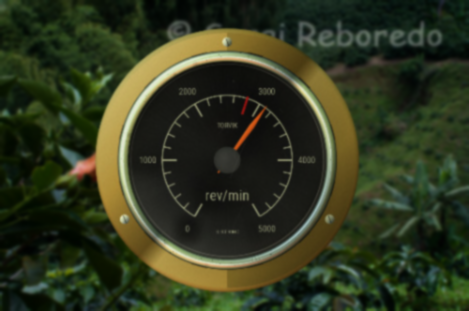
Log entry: 3100 rpm
